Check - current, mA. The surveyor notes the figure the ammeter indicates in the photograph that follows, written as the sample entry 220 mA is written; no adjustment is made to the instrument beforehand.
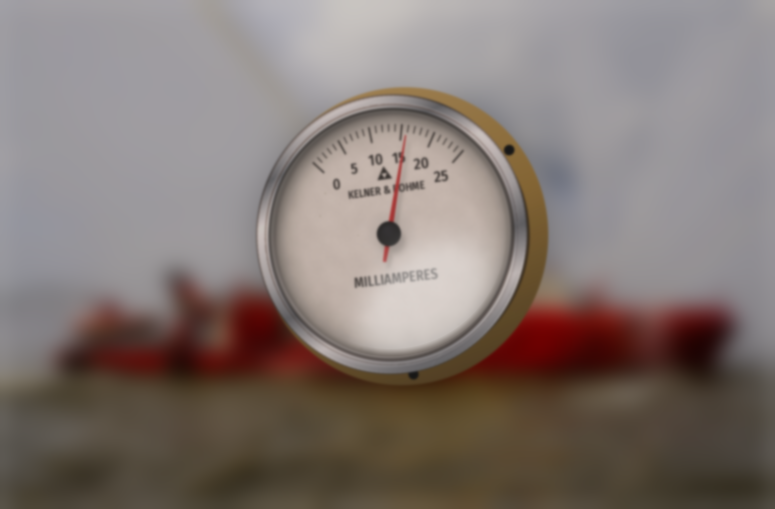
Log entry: 16 mA
